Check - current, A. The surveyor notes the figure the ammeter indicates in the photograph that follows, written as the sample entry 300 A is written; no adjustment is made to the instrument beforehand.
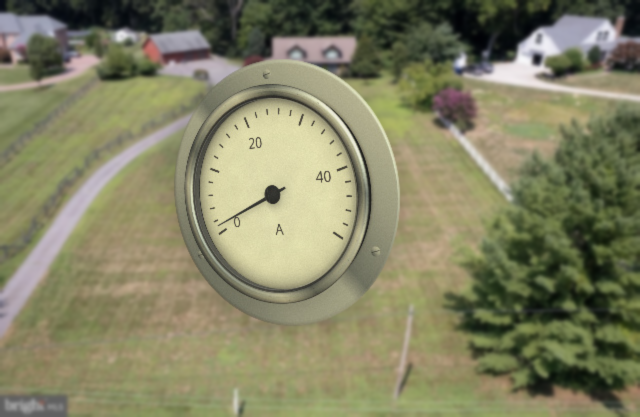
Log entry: 1 A
